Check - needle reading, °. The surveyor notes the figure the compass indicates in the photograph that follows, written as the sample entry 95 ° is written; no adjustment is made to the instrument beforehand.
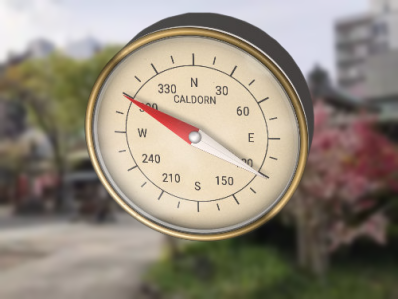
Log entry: 300 °
